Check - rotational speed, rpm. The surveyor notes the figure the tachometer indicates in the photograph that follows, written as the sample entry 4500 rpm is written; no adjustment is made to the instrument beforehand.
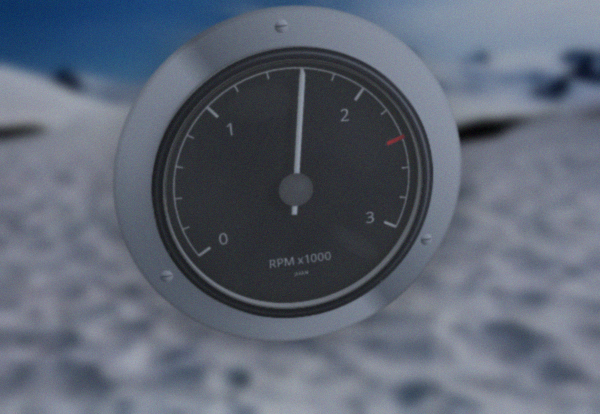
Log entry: 1600 rpm
